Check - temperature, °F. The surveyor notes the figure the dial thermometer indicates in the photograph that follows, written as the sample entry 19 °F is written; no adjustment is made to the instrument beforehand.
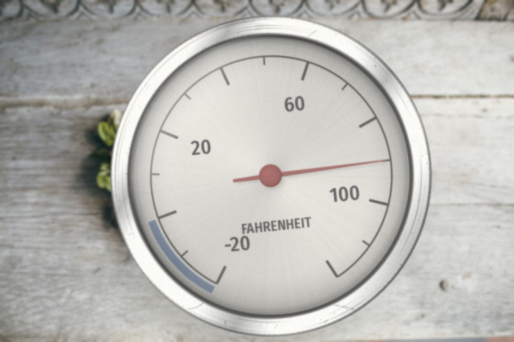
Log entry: 90 °F
